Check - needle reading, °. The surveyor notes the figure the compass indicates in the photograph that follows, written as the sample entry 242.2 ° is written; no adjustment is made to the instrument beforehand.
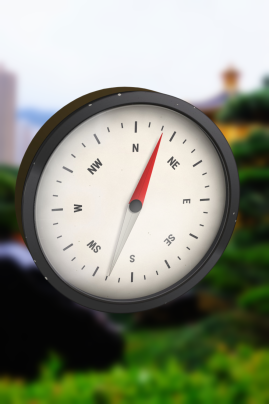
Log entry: 20 °
